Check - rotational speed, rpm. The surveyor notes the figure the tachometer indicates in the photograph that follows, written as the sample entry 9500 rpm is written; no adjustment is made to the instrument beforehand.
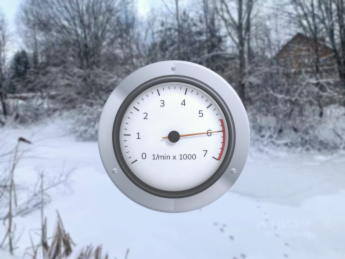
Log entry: 6000 rpm
